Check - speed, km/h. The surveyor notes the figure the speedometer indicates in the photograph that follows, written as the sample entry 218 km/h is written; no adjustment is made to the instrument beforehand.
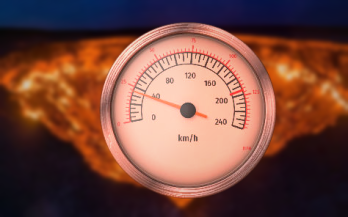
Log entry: 35 km/h
